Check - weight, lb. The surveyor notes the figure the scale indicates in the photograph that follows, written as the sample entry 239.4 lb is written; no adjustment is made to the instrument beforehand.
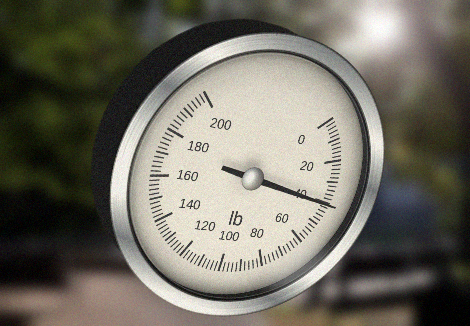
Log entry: 40 lb
